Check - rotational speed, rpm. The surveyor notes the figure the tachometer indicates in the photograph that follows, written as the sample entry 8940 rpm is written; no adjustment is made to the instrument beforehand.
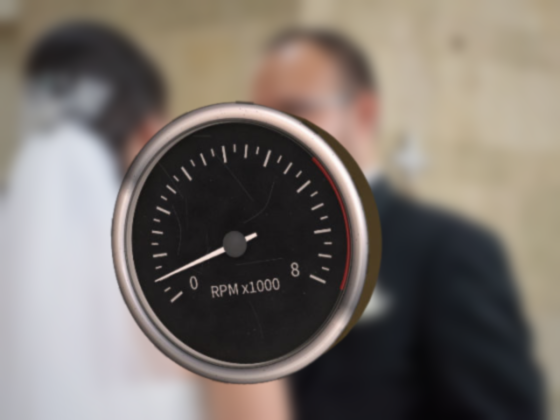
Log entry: 500 rpm
